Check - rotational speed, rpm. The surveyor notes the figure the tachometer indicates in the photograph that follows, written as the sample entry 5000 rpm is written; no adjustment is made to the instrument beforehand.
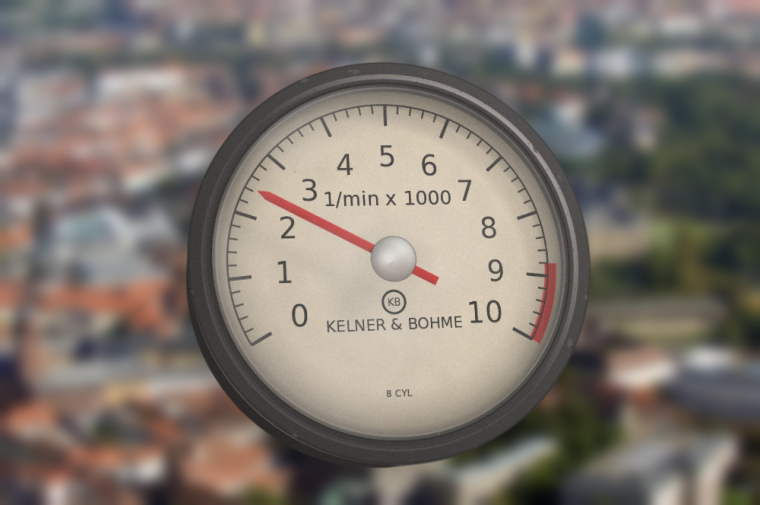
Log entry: 2400 rpm
